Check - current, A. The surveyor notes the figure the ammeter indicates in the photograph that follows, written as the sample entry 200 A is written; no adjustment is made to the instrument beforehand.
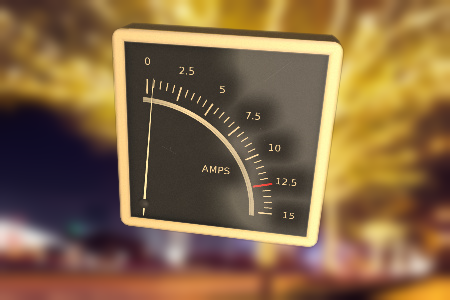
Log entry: 0.5 A
